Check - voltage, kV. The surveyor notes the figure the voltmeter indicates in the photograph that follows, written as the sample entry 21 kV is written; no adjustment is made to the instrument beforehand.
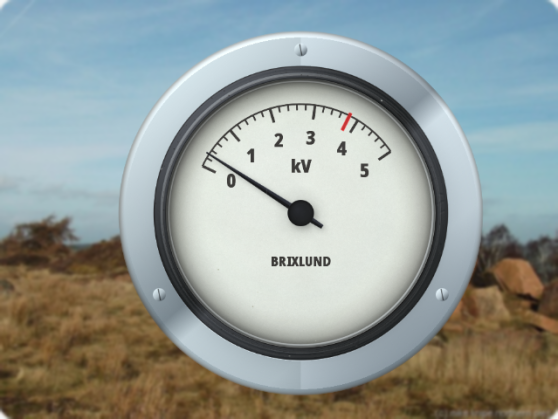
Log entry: 0.3 kV
